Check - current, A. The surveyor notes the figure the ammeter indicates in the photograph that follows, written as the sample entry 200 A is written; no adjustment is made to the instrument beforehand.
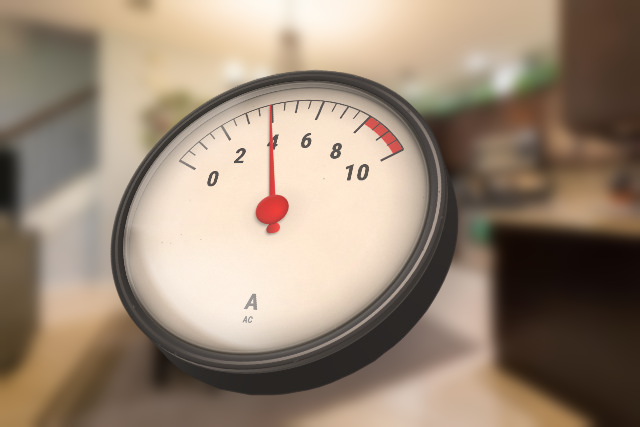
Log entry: 4 A
